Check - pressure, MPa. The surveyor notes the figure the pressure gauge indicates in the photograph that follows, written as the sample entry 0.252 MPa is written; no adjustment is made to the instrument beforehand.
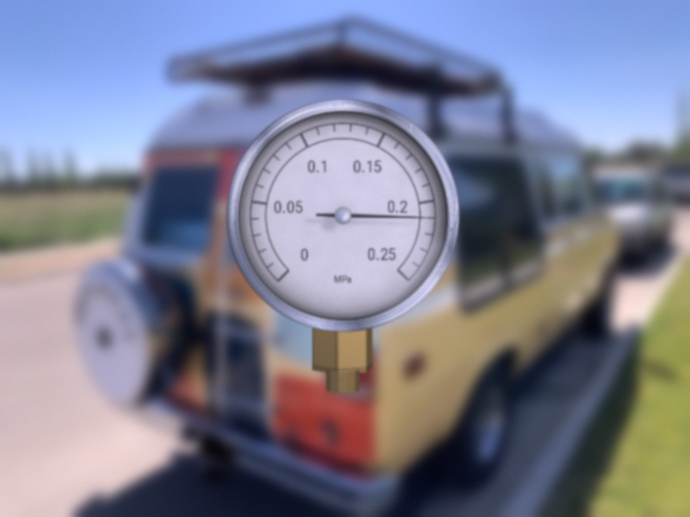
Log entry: 0.21 MPa
